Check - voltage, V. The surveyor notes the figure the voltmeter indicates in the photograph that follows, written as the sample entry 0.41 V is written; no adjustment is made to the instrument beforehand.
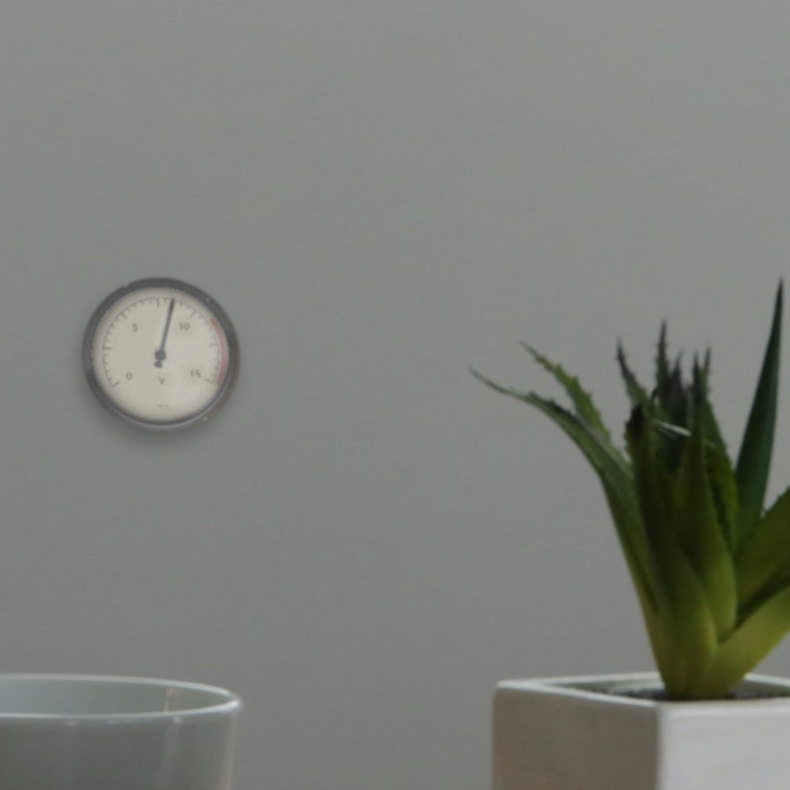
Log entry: 8.5 V
